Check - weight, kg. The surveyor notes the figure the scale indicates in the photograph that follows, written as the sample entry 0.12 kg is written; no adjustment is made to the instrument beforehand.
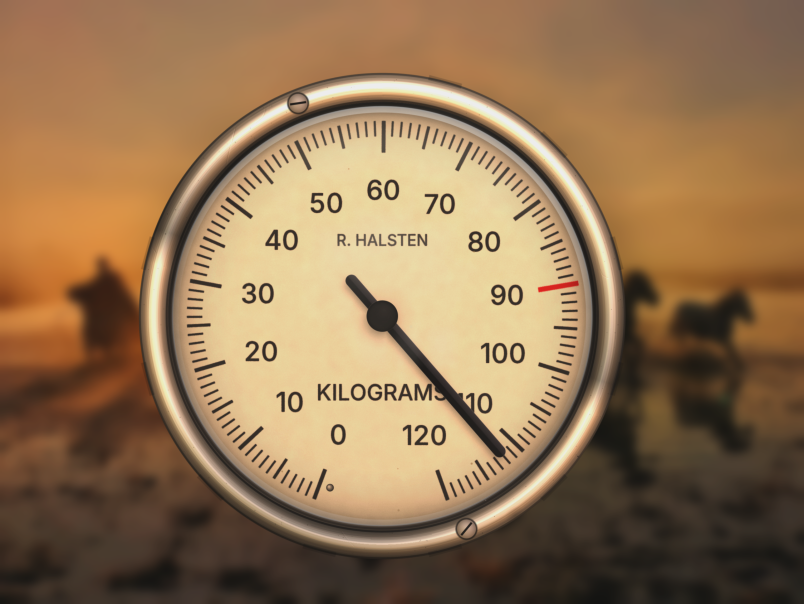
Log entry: 112 kg
